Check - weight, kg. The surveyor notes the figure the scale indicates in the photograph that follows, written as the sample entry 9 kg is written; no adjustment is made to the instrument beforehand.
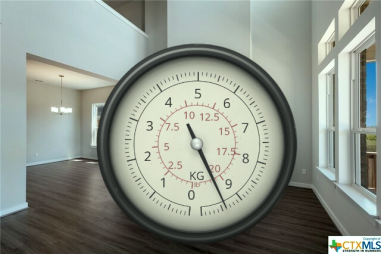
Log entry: 9.4 kg
